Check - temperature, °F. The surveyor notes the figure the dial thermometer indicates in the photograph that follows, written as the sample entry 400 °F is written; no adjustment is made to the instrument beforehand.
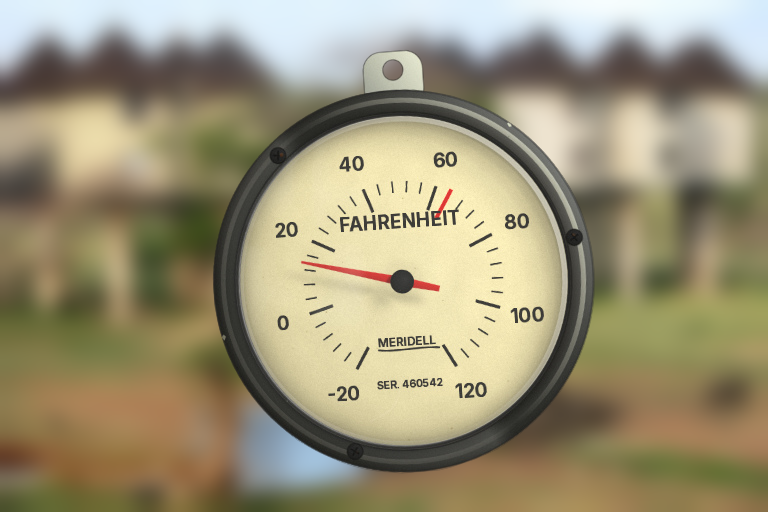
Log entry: 14 °F
